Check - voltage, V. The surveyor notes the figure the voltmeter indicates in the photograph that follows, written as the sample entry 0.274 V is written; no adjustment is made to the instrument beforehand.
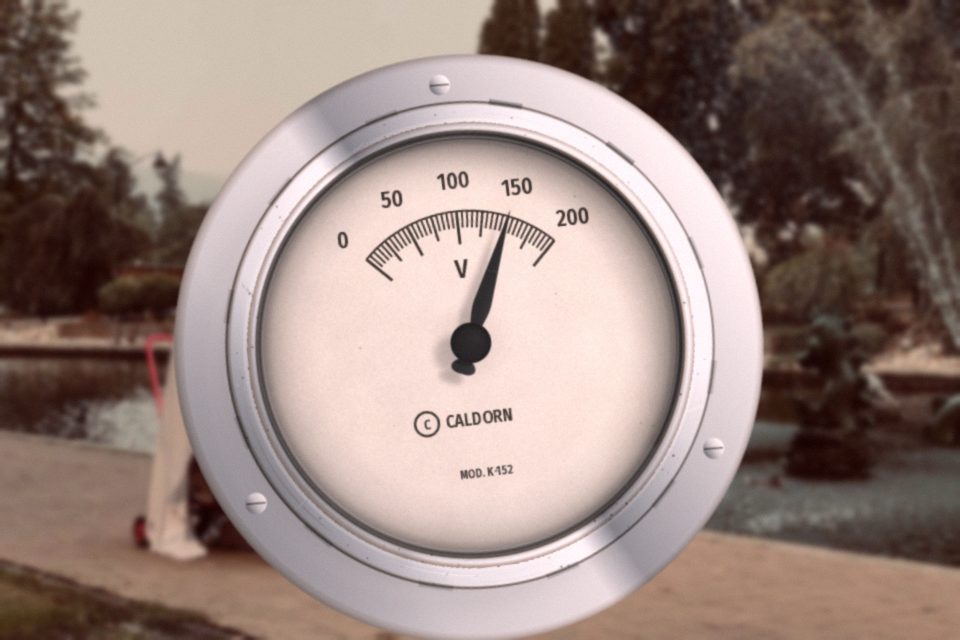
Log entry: 150 V
